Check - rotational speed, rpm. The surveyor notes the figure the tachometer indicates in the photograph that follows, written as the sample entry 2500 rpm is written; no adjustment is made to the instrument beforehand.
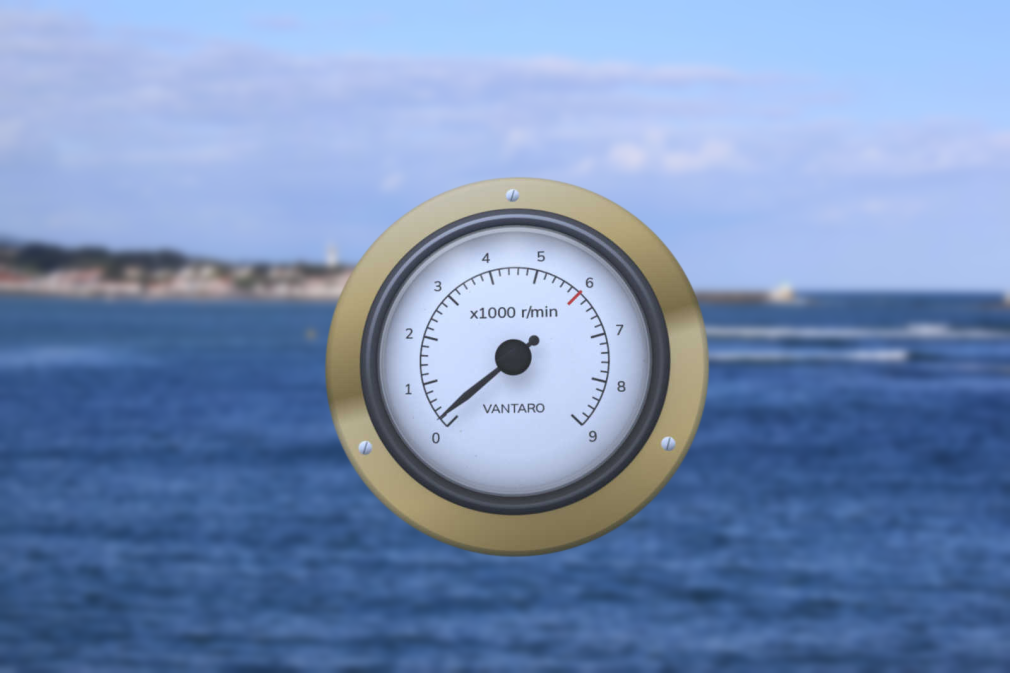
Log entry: 200 rpm
